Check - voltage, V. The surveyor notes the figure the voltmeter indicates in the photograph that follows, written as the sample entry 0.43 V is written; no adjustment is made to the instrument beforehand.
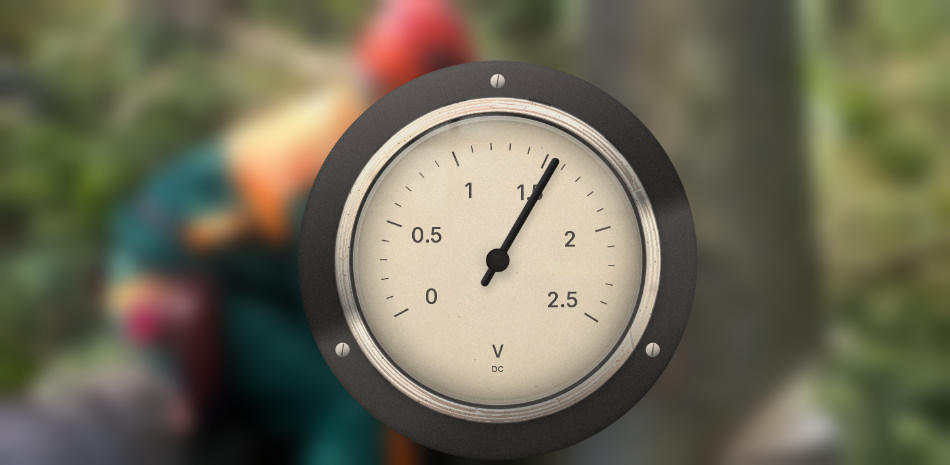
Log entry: 1.55 V
